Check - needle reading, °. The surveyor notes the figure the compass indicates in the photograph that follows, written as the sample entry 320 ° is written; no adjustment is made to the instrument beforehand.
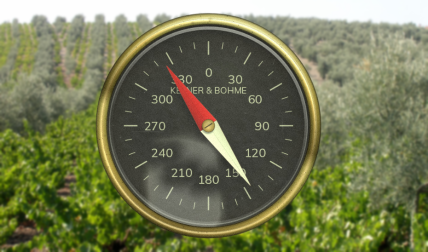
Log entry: 325 °
